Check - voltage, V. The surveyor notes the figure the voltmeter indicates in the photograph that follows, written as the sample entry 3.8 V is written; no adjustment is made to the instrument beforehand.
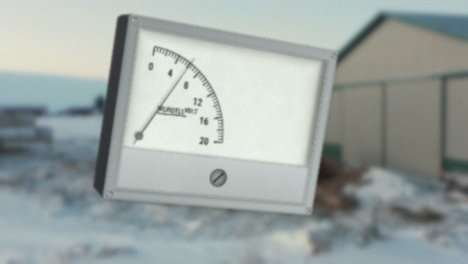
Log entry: 6 V
